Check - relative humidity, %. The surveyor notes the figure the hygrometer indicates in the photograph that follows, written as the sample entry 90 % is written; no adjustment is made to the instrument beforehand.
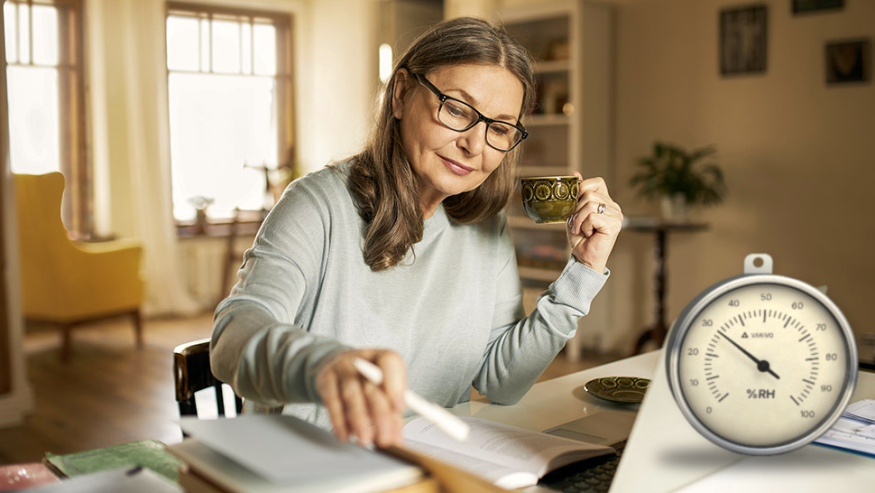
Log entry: 30 %
